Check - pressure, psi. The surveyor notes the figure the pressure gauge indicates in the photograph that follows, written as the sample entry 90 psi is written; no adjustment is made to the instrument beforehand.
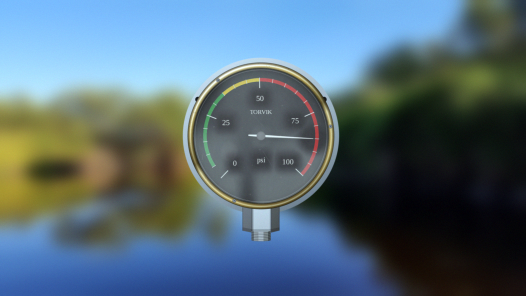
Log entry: 85 psi
